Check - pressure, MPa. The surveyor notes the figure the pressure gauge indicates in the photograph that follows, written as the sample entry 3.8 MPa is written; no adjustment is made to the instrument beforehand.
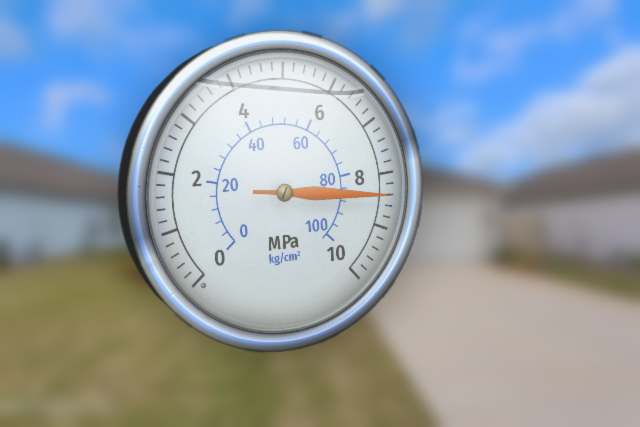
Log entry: 8.4 MPa
